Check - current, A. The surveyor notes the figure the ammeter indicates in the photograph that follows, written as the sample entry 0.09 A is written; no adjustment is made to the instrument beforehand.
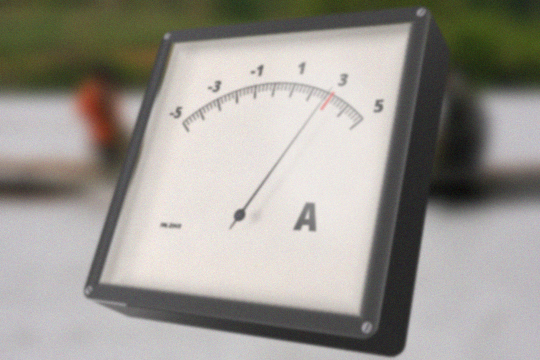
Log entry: 3 A
